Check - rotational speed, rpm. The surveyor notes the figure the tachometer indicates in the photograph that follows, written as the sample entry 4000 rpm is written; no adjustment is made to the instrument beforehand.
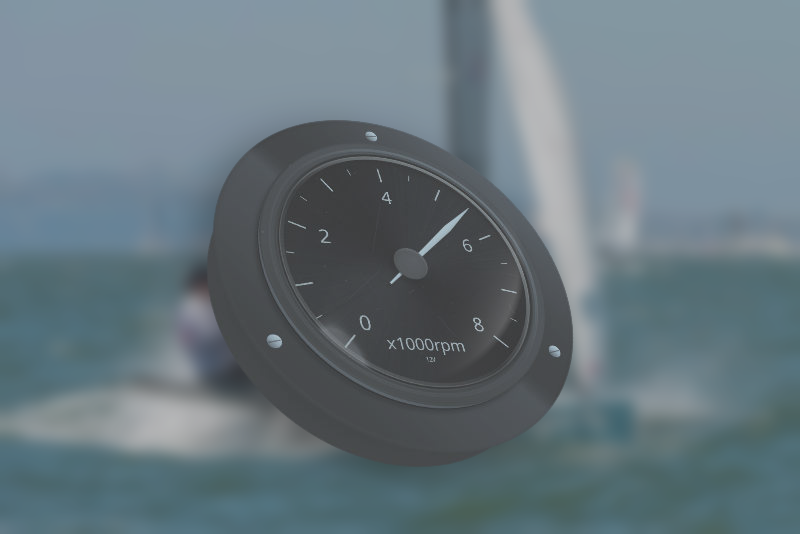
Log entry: 5500 rpm
